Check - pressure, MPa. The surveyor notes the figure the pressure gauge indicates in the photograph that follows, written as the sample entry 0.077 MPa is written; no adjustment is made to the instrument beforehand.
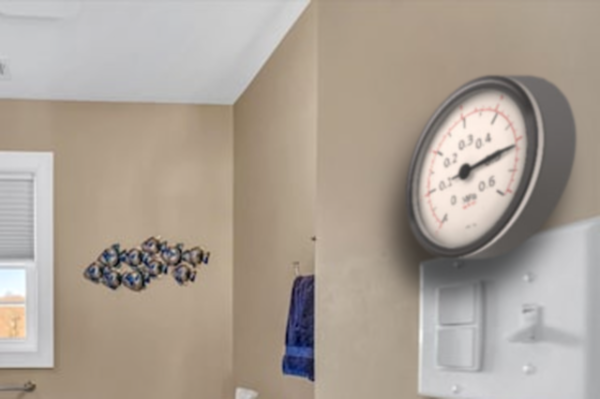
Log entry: 0.5 MPa
